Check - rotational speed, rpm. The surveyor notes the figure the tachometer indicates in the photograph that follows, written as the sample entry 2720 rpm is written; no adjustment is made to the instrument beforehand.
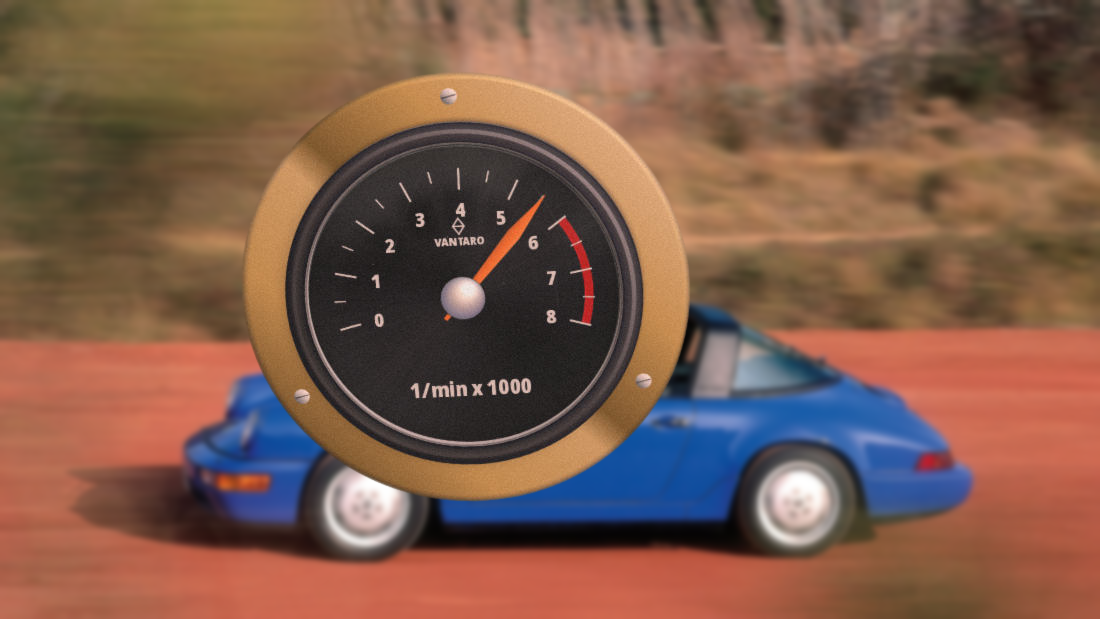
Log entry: 5500 rpm
